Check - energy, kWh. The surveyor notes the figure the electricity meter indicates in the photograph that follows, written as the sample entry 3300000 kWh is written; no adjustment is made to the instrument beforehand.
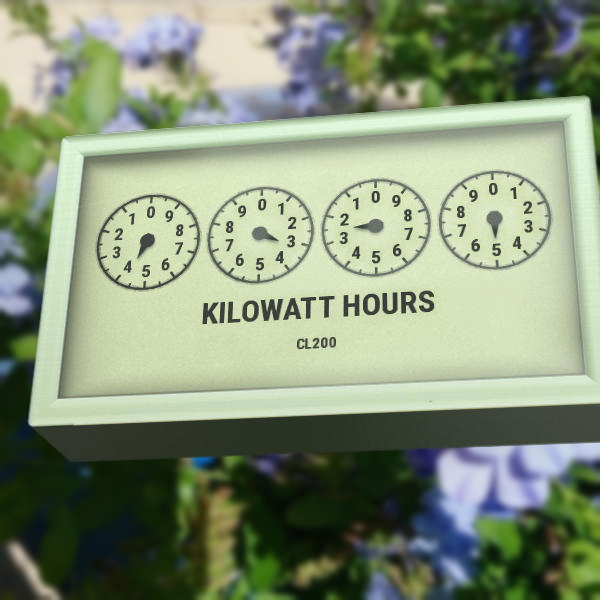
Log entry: 4325 kWh
